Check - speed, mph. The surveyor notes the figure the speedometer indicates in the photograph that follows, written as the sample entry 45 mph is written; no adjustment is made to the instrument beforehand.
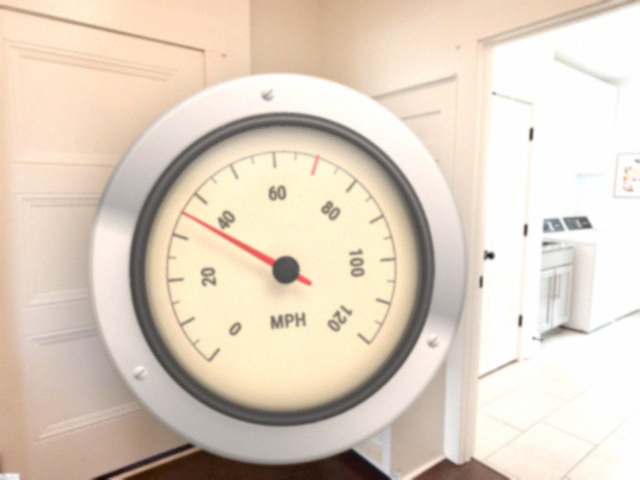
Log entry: 35 mph
